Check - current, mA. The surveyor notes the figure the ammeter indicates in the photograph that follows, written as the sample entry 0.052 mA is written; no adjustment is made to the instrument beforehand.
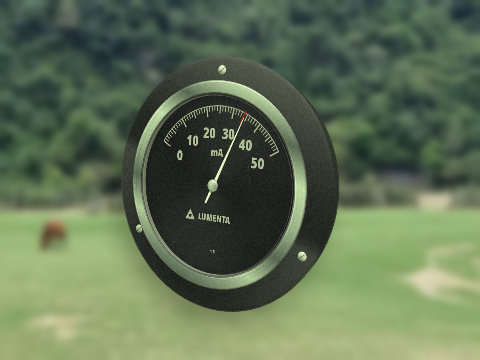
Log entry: 35 mA
